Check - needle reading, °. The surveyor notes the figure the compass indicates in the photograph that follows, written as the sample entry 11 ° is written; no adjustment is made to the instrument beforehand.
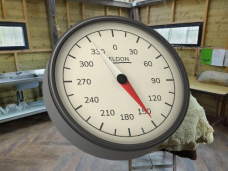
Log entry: 150 °
